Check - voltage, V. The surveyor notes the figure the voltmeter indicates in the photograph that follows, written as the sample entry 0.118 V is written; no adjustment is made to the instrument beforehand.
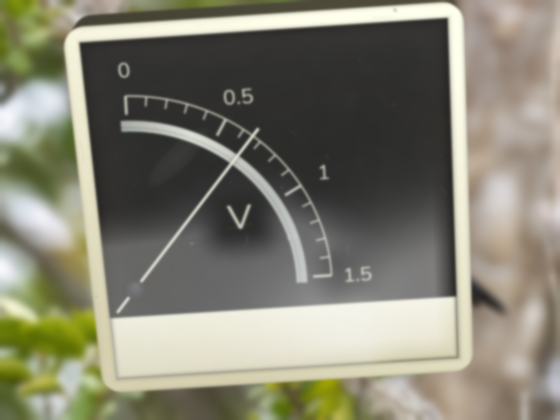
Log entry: 0.65 V
